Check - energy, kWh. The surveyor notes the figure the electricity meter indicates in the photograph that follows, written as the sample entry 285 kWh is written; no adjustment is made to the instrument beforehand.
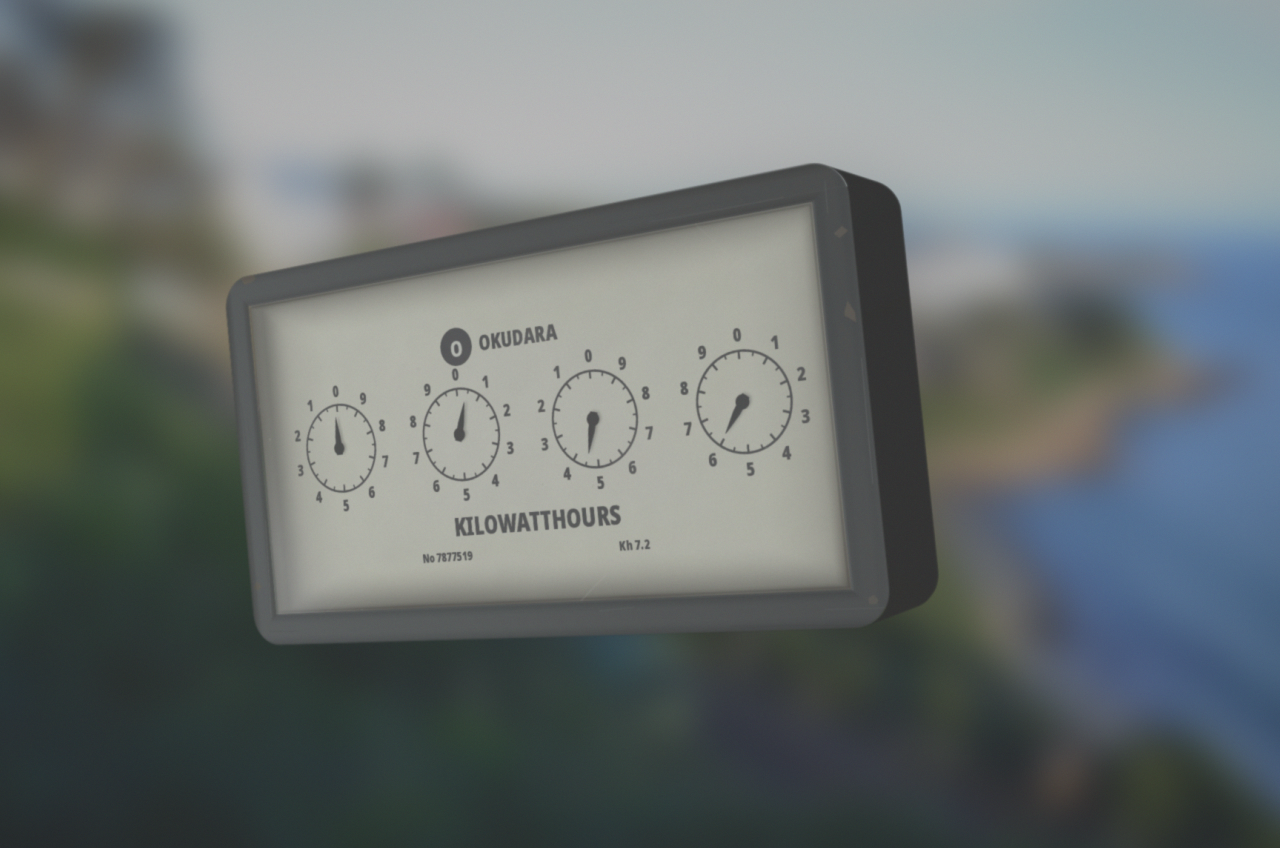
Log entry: 46 kWh
